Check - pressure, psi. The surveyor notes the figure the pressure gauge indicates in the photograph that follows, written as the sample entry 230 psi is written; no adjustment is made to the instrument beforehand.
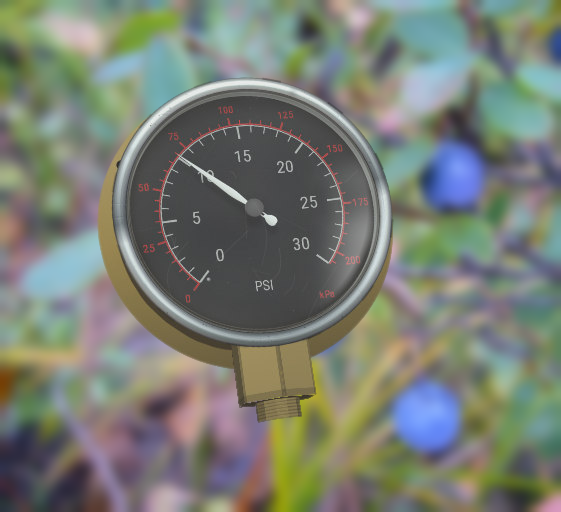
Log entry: 10 psi
